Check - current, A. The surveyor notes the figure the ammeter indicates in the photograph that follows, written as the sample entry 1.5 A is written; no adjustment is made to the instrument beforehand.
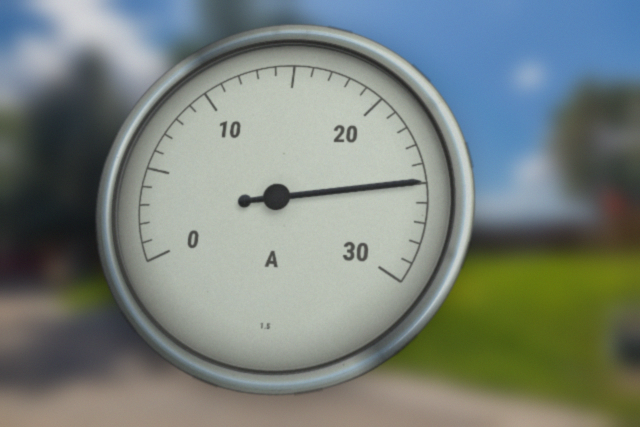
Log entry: 25 A
